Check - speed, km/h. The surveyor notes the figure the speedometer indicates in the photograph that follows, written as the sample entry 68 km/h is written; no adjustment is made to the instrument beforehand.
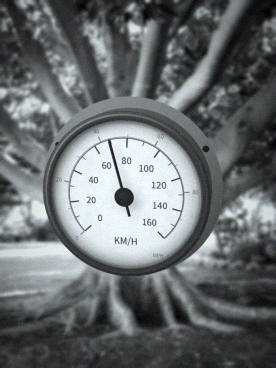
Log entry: 70 km/h
